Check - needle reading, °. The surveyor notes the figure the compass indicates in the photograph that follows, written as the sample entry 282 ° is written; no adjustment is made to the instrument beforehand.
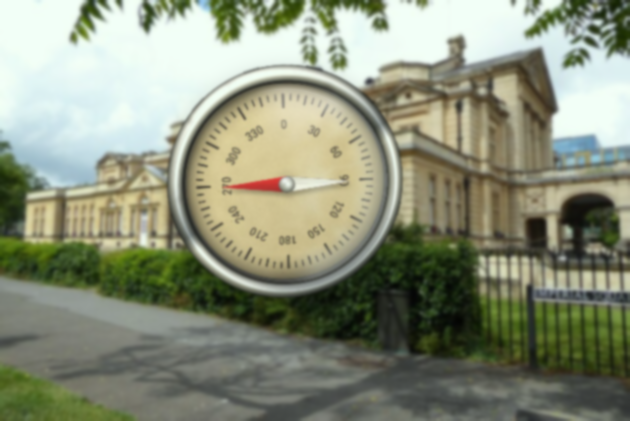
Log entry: 270 °
